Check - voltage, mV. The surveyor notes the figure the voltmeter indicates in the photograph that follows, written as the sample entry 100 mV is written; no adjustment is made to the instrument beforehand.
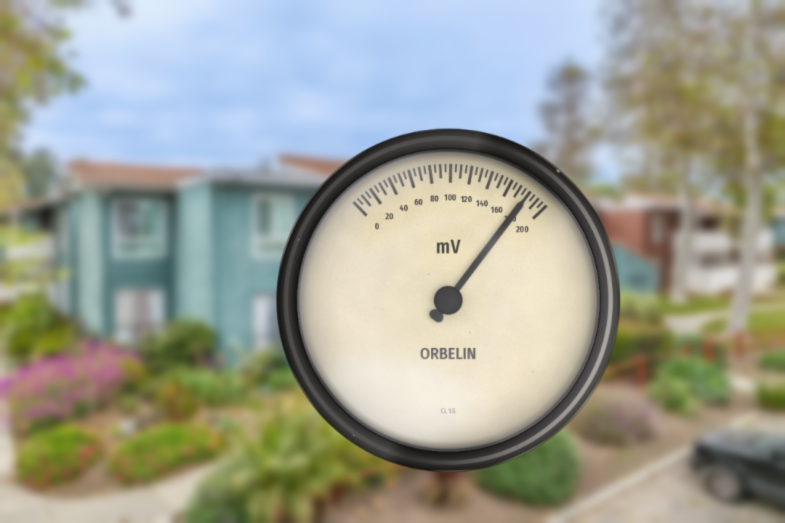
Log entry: 180 mV
